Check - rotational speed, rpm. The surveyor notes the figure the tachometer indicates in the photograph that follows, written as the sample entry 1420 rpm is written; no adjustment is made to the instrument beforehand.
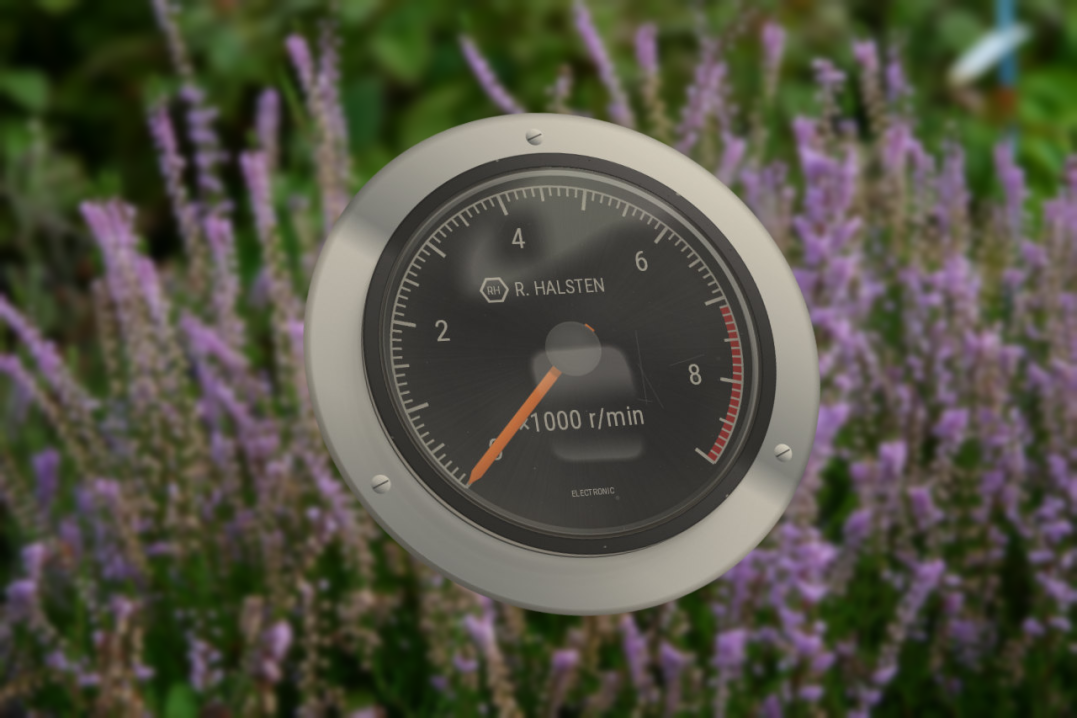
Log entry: 0 rpm
